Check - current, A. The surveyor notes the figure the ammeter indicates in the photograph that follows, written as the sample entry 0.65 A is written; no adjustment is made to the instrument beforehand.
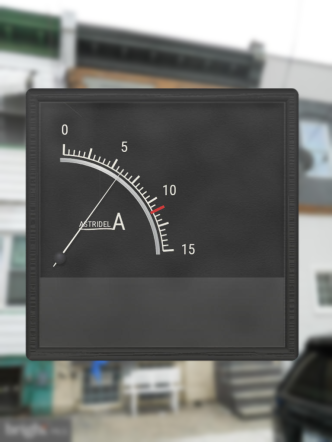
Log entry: 6 A
